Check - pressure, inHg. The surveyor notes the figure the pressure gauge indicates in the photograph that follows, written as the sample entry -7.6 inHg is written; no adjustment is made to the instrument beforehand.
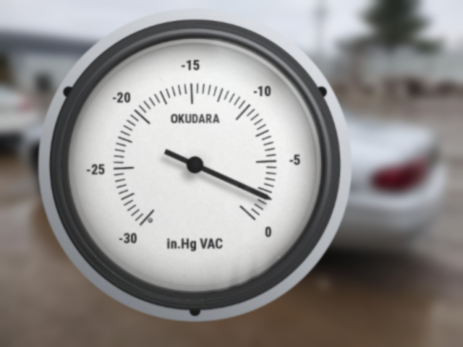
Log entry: -2 inHg
